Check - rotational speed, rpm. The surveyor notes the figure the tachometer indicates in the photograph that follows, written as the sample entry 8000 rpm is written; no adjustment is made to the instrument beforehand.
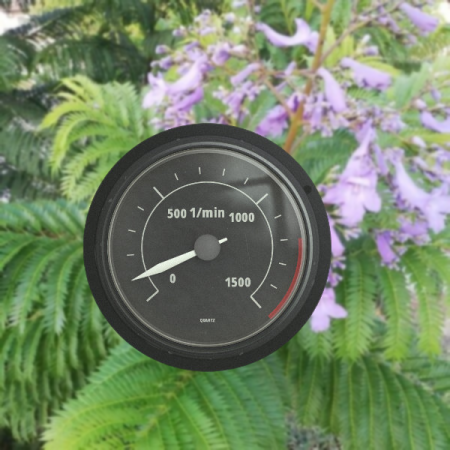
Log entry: 100 rpm
